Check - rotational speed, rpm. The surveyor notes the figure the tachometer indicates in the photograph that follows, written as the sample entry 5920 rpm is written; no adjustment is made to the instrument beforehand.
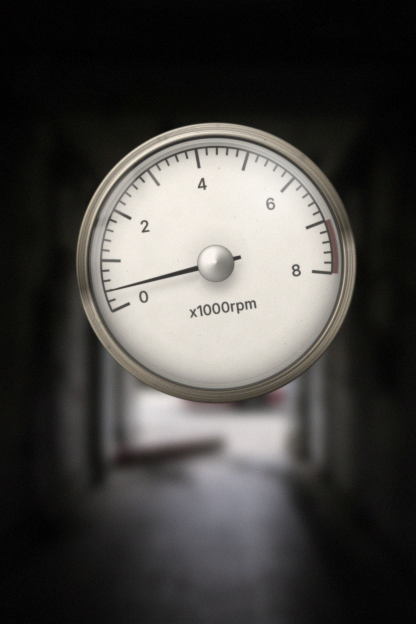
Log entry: 400 rpm
